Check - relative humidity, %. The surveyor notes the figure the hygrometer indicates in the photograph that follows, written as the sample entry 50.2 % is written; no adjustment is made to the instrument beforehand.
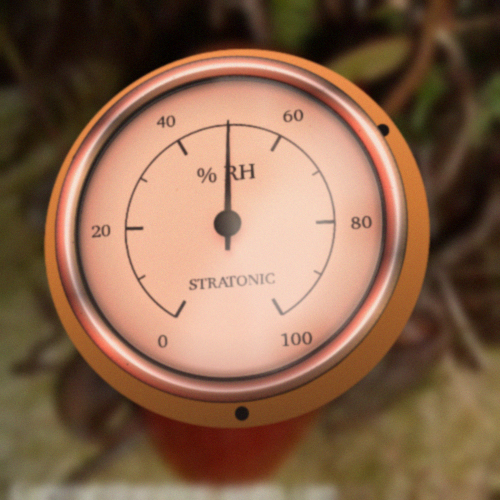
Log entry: 50 %
